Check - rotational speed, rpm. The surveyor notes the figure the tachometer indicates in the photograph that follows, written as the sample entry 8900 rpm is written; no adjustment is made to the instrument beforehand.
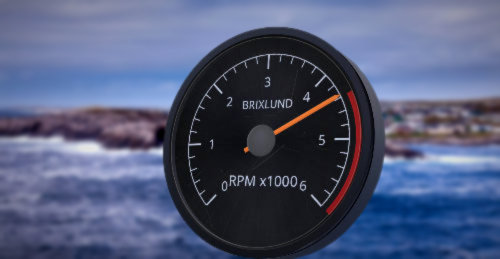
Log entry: 4400 rpm
